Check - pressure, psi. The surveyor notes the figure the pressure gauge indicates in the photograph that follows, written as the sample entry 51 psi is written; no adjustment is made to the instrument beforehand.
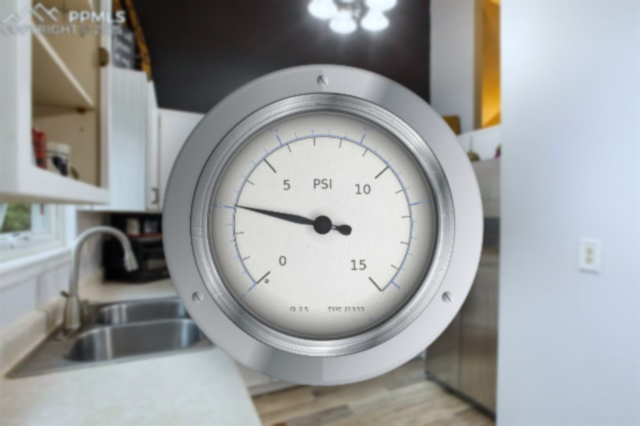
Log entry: 3 psi
